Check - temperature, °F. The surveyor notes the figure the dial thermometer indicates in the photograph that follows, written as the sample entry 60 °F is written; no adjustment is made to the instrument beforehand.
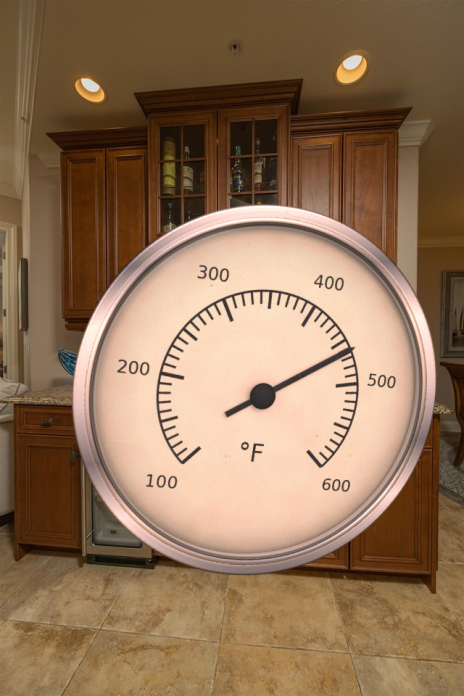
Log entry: 460 °F
